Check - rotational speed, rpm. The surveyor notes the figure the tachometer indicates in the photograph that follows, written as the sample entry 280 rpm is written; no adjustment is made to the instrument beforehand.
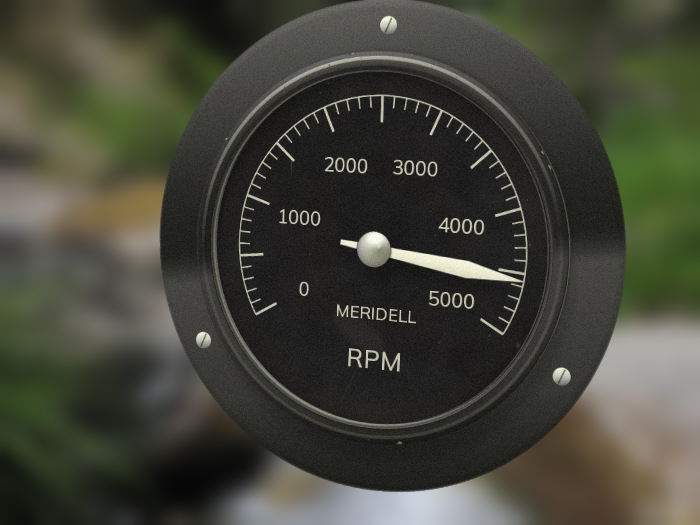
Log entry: 4550 rpm
